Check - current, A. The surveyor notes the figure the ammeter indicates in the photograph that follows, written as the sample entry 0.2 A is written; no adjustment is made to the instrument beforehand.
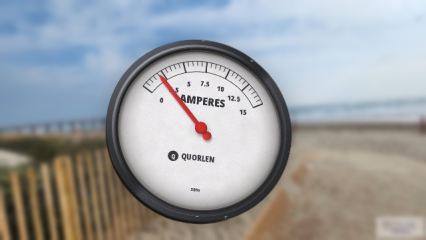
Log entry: 2 A
